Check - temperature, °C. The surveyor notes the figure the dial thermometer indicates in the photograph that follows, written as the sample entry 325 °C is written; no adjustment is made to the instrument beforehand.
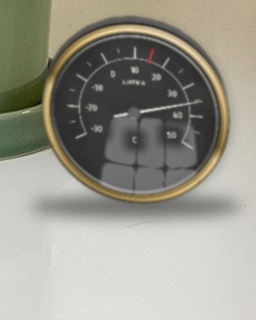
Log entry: 35 °C
